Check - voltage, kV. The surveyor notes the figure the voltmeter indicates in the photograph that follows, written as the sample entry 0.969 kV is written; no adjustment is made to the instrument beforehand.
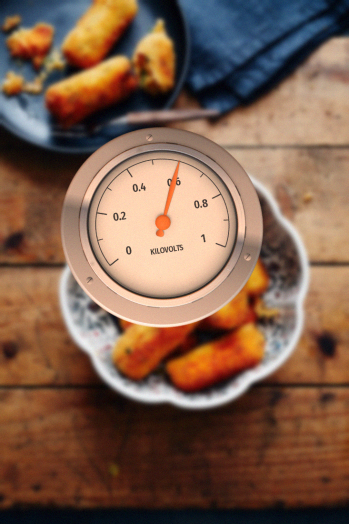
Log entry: 0.6 kV
